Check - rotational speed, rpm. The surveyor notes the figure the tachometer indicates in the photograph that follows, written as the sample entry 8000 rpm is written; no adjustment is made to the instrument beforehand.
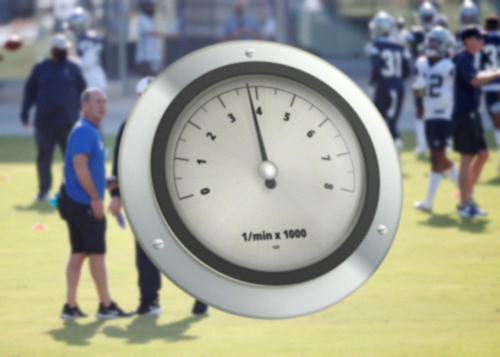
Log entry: 3750 rpm
